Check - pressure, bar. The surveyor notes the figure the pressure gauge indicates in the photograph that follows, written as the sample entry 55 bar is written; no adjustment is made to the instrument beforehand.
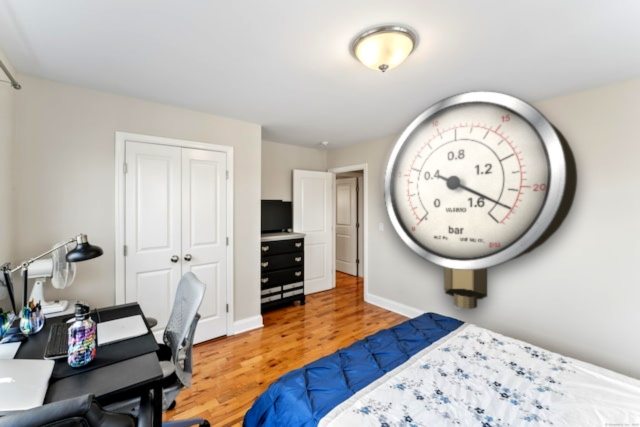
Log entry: 1.5 bar
